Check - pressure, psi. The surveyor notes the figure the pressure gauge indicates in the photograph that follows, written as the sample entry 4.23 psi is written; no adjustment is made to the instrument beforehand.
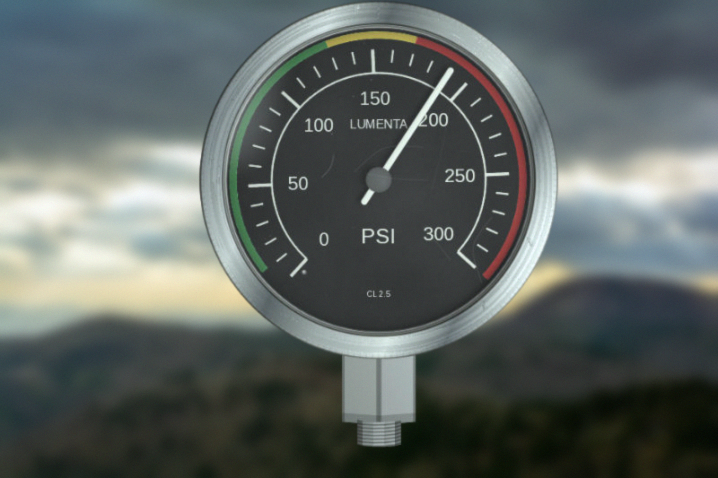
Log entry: 190 psi
